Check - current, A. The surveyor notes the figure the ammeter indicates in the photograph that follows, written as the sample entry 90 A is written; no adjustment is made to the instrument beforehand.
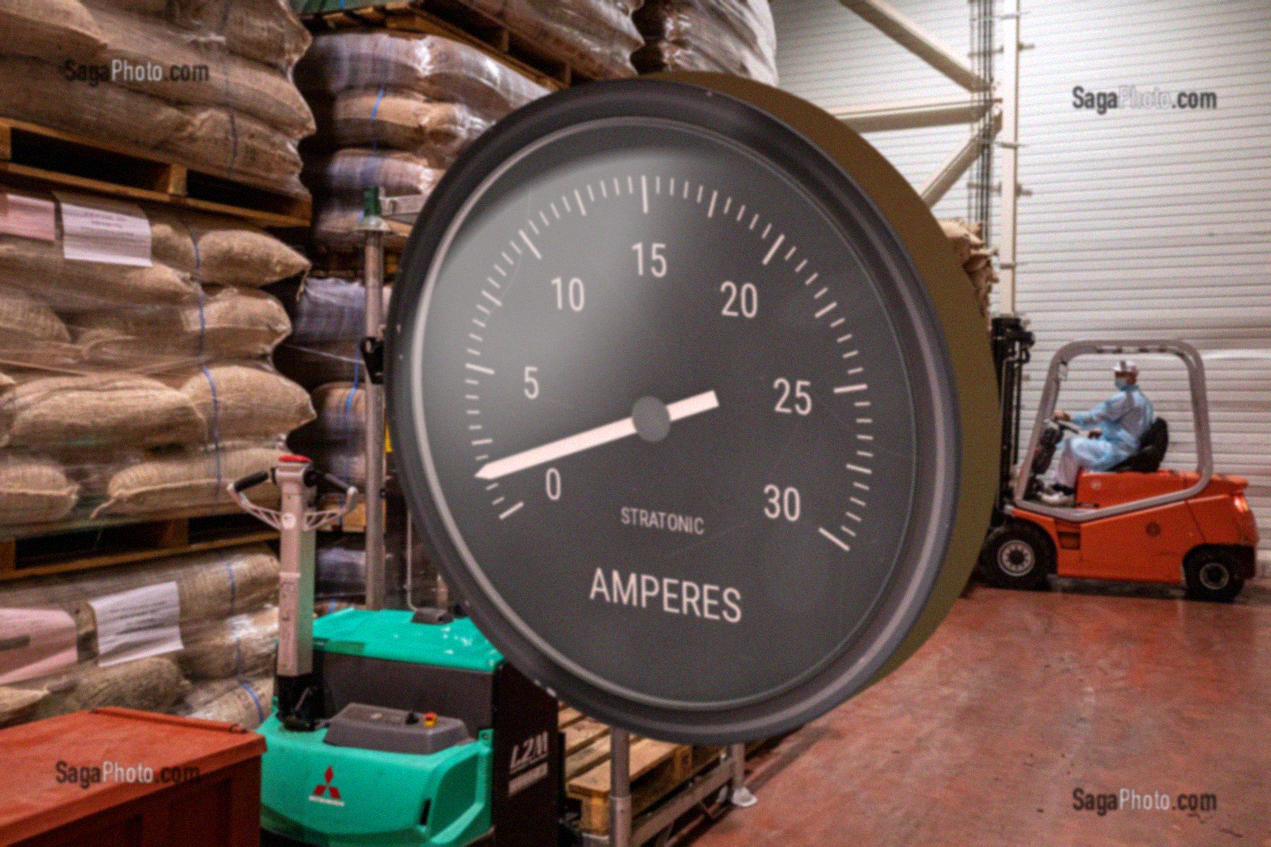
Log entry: 1.5 A
